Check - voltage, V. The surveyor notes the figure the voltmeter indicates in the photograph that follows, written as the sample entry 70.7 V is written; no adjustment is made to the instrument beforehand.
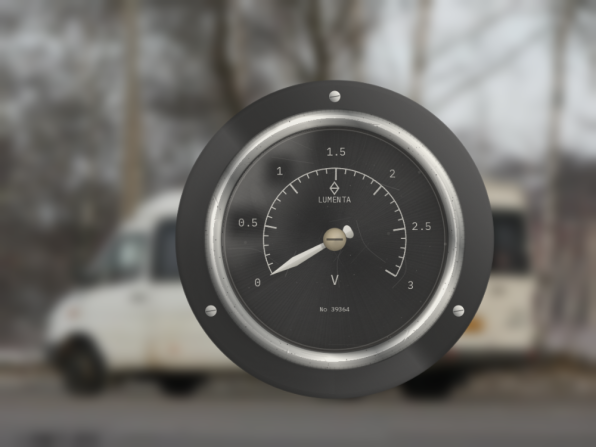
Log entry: 0 V
